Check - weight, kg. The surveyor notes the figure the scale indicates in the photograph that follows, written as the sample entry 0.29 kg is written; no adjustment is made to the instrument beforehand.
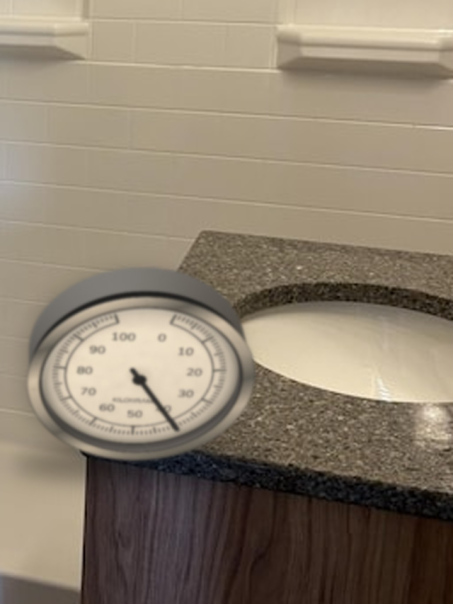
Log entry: 40 kg
